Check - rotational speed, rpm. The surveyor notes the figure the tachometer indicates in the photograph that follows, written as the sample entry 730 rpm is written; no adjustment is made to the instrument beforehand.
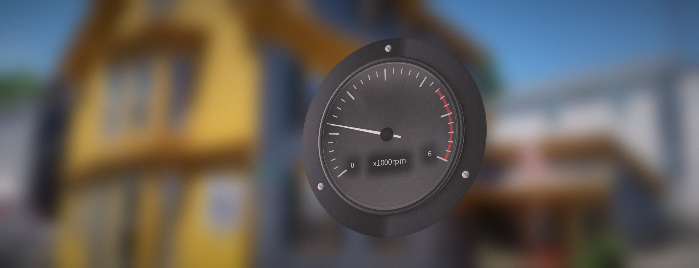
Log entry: 1200 rpm
